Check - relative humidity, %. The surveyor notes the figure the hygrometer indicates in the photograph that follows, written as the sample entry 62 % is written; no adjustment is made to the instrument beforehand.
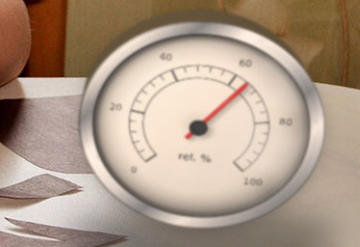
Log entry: 64 %
